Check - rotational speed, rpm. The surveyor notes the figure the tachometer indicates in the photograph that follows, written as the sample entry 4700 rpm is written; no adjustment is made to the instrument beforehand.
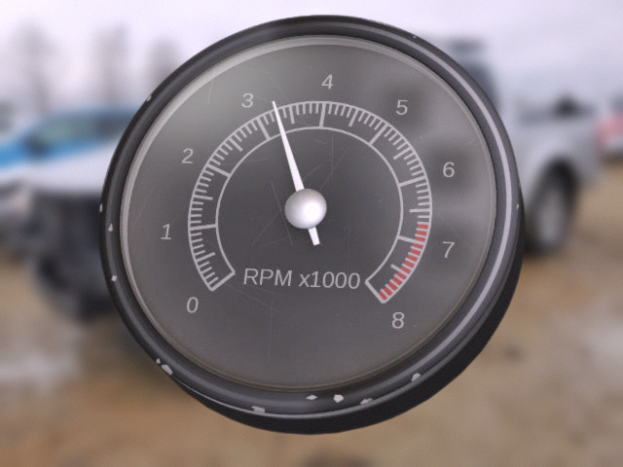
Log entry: 3300 rpm
